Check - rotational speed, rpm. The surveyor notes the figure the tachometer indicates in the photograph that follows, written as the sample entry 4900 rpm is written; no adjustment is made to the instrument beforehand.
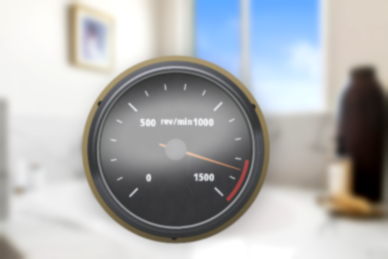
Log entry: 1350 rpm
